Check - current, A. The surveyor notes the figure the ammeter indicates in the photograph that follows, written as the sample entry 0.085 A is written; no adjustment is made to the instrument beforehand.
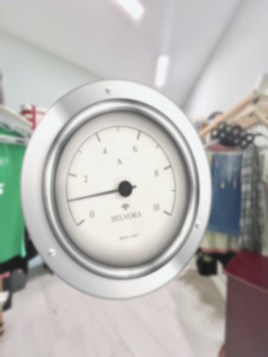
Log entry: 1 A
